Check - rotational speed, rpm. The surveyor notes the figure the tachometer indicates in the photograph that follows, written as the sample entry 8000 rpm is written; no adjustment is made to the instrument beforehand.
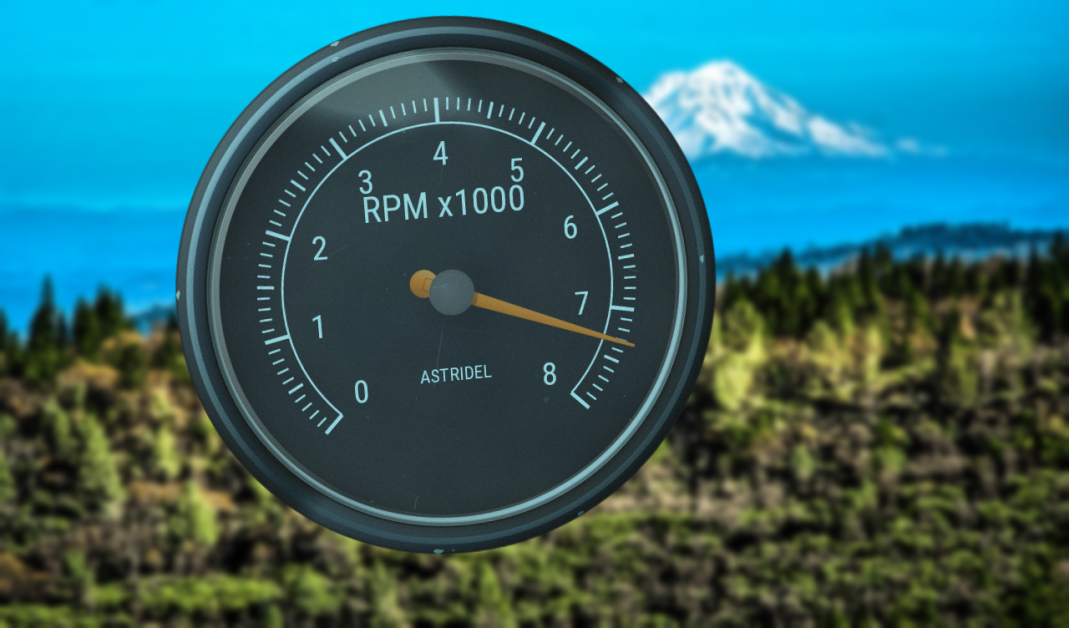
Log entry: 7300 rpm
